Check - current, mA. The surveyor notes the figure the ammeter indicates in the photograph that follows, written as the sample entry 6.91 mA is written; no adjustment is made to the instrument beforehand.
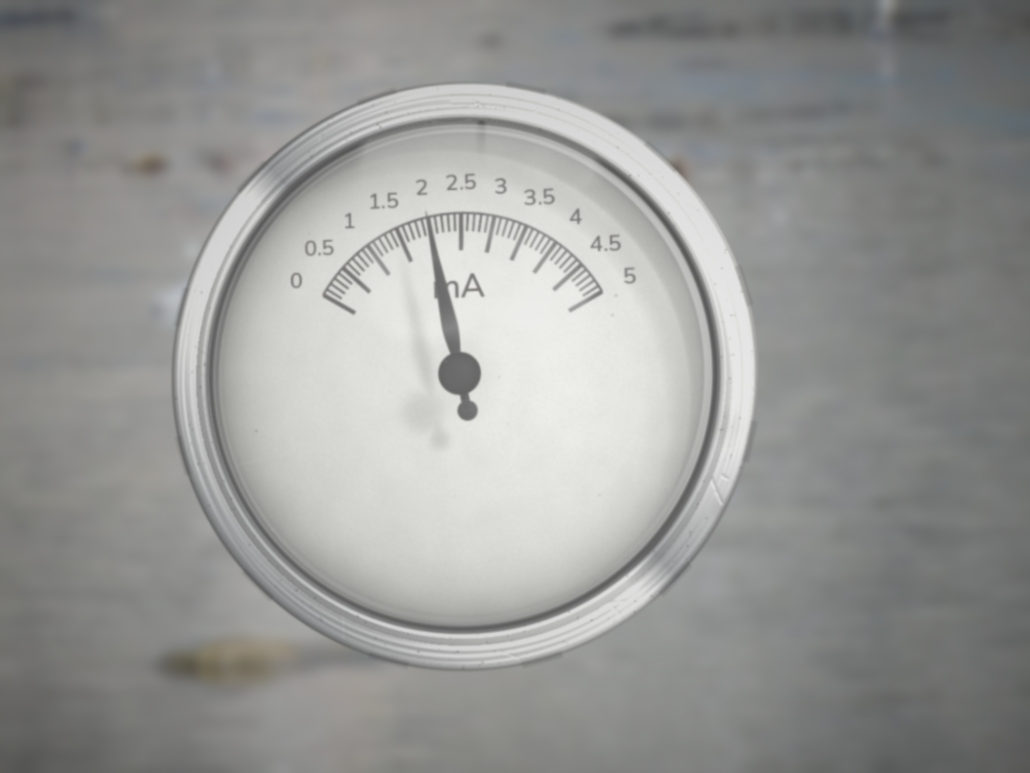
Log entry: 2 mA
